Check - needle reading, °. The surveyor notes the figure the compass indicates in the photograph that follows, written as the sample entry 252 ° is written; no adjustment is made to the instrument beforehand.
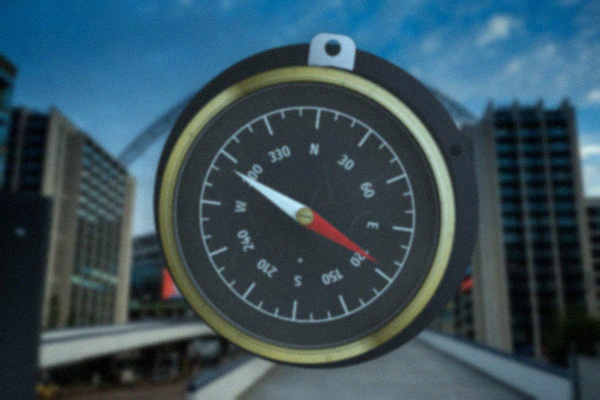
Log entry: 115 °
